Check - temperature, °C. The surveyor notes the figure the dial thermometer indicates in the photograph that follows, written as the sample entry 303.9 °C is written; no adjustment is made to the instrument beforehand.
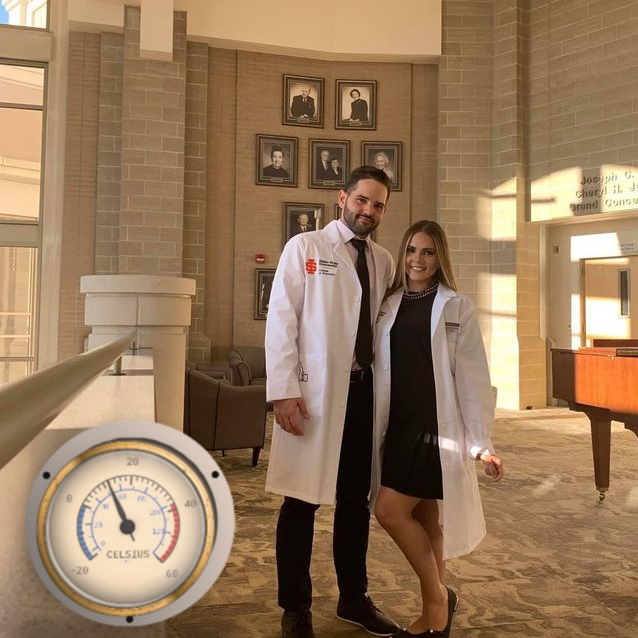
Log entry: 12 °C
